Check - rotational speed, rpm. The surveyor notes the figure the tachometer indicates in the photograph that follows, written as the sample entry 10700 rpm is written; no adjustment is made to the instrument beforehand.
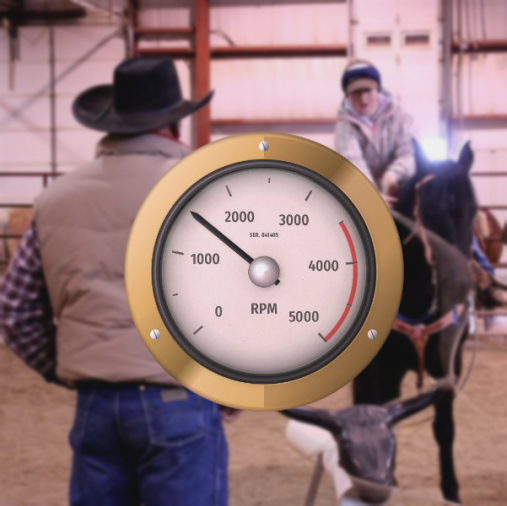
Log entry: 1500 rpm
